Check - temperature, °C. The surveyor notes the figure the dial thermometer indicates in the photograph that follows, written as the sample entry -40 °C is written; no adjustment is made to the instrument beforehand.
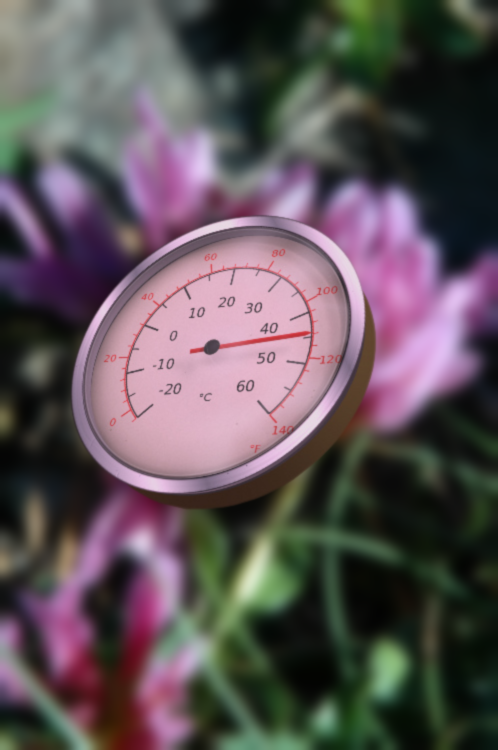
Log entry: 45 °C
